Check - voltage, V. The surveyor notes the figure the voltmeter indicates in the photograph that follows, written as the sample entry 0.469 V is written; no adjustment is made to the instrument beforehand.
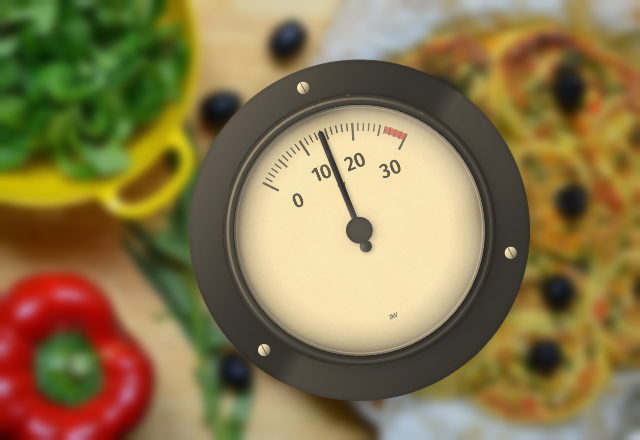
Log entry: 14 V
